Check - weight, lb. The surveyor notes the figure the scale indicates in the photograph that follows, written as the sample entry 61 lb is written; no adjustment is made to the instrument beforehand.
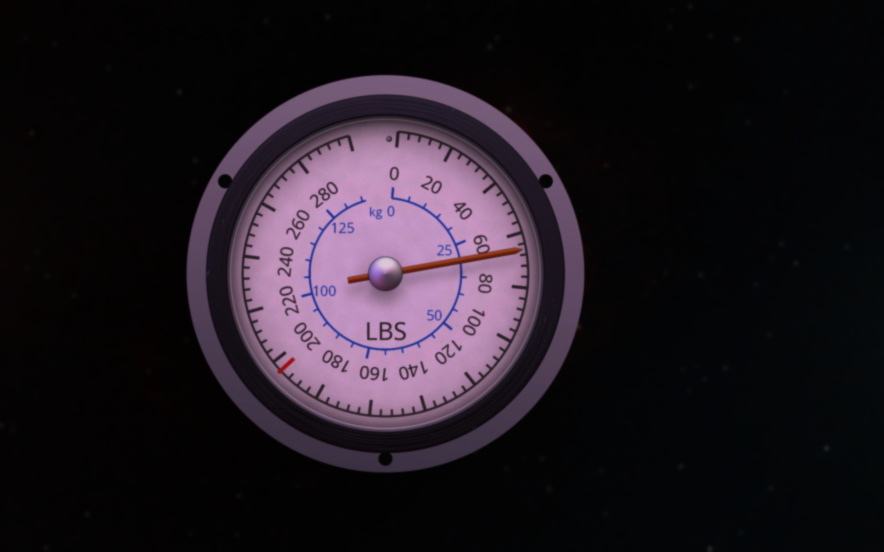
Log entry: 66 lb
